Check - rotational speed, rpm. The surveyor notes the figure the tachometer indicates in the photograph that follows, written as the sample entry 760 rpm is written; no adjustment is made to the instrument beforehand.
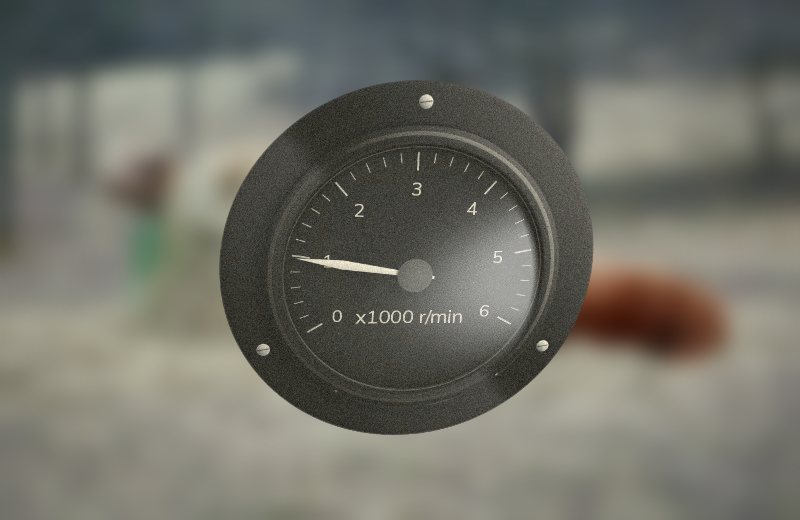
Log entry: 1000 rpm
